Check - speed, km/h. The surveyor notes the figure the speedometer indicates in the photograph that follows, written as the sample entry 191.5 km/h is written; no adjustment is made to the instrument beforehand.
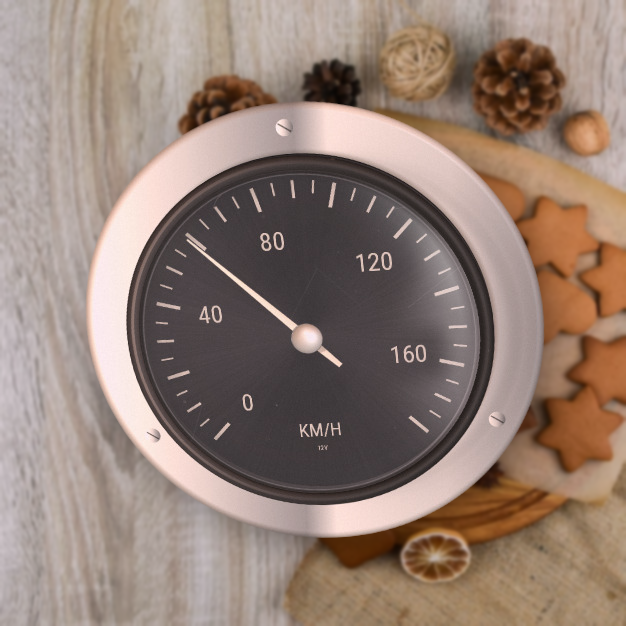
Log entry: 60 km/h
